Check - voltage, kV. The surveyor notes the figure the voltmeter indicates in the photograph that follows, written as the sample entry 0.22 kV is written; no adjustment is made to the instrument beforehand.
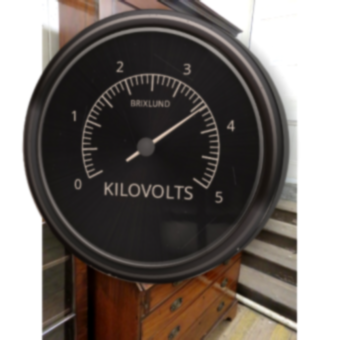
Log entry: 3.6 kV
